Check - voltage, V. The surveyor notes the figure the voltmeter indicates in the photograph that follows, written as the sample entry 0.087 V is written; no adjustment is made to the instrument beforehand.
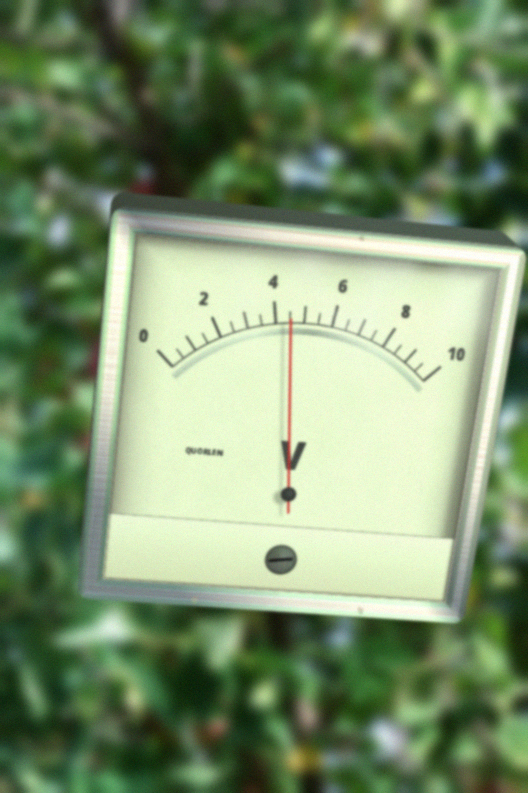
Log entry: 4.5 V
